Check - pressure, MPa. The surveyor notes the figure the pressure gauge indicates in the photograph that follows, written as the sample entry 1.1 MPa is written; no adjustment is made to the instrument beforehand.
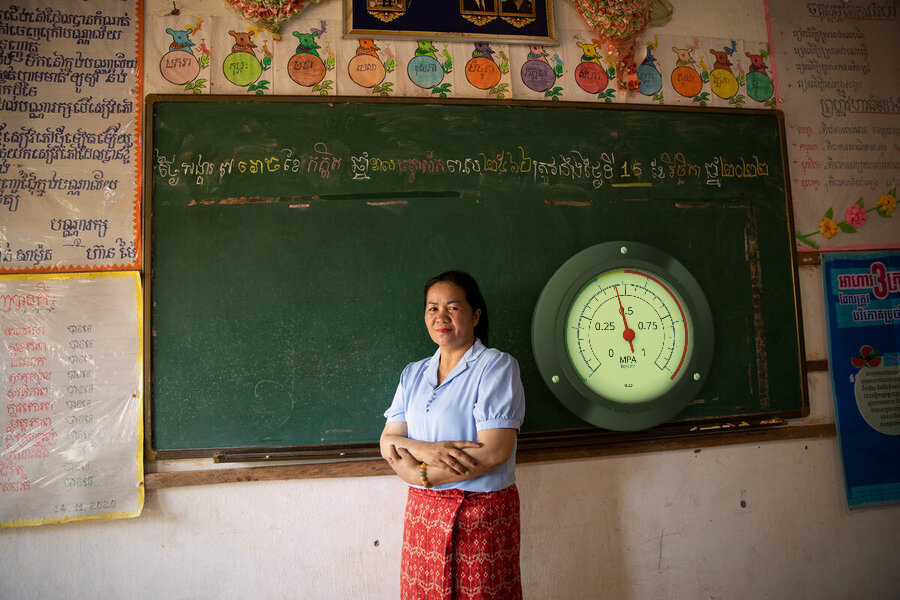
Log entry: 0.45 MPa
